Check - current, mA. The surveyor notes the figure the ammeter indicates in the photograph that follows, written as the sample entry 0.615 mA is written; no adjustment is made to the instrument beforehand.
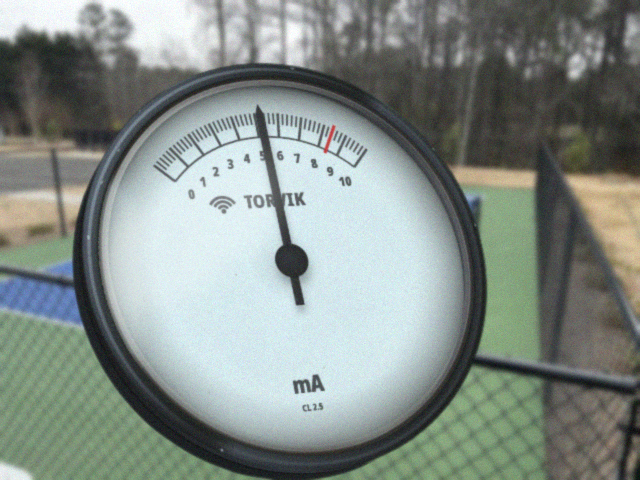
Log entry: 5 mA
